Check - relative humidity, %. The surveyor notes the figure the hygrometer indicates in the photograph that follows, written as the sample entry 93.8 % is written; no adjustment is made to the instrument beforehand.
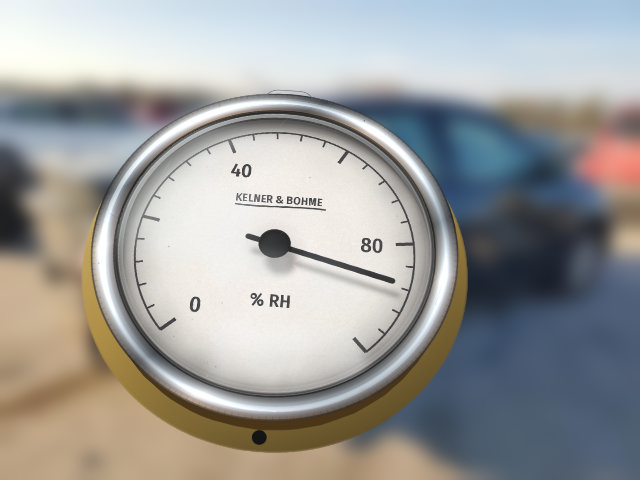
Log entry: 88 %
